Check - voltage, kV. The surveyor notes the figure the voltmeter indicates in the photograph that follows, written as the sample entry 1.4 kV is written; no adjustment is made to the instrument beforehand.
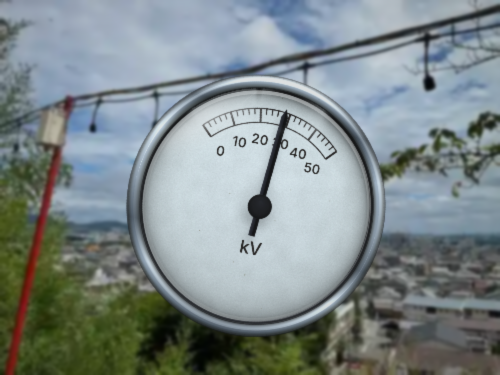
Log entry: 28 kV
